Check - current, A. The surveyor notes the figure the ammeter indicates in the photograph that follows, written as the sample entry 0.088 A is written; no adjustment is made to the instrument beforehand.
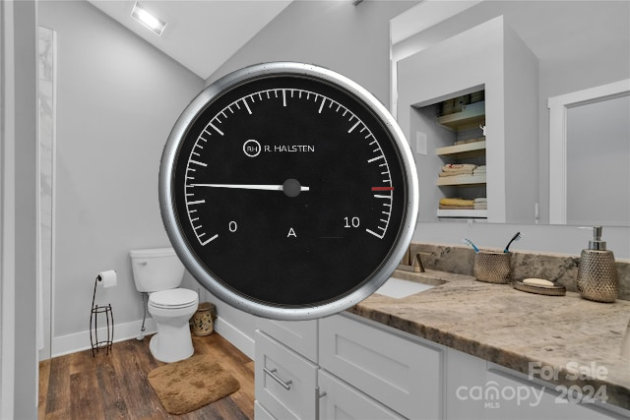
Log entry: 1.4 A
